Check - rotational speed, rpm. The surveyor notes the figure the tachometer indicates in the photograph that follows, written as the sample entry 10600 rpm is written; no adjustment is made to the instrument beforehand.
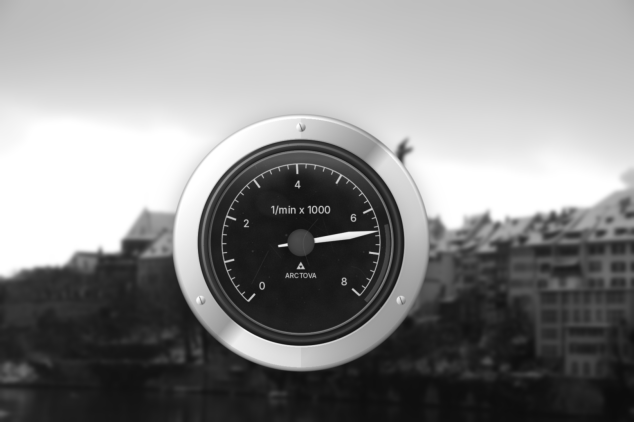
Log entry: 6500 rpm
